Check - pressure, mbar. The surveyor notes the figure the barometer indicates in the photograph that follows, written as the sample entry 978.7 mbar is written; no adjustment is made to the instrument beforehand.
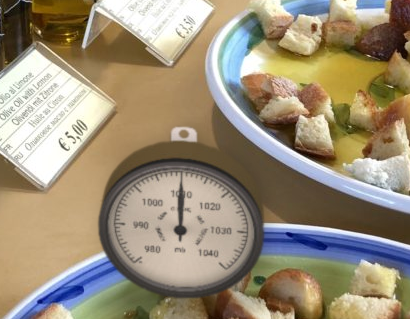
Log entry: 1010 mbar
